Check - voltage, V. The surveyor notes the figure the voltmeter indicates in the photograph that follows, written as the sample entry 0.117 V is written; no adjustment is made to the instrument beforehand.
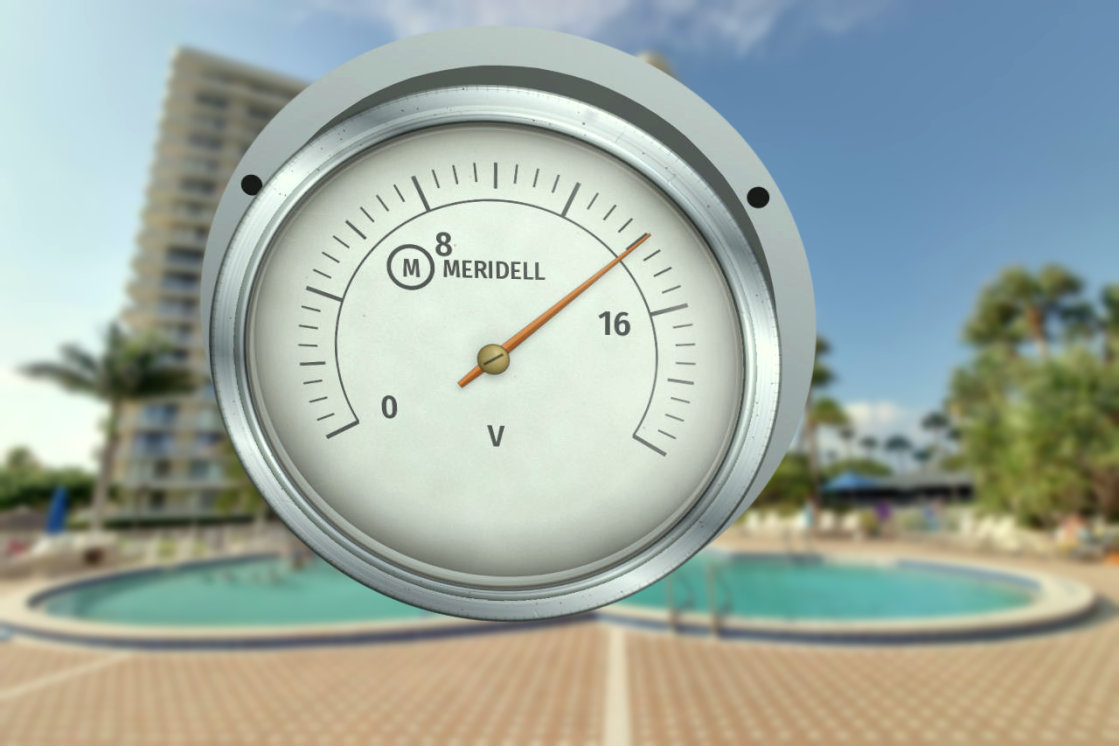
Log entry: 14 V
